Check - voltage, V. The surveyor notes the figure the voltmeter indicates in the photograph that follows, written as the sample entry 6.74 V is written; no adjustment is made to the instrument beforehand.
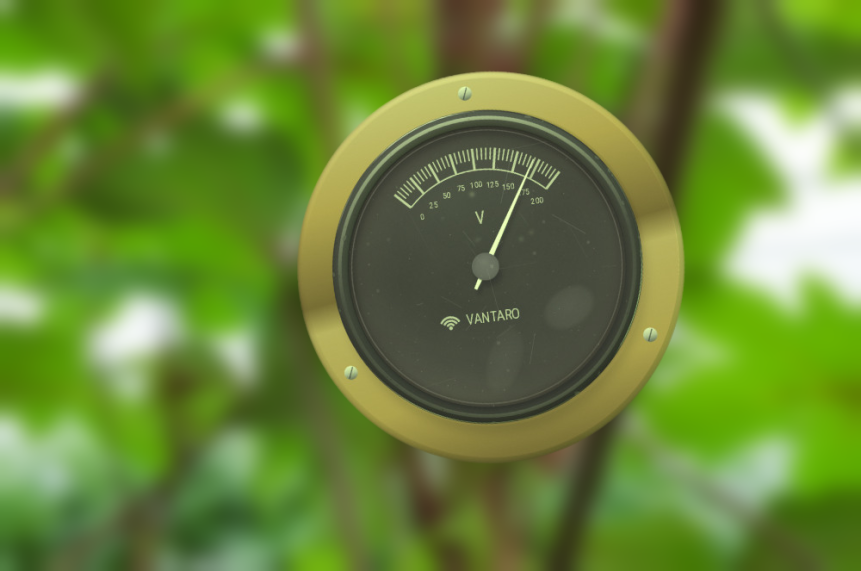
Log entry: 170 V
